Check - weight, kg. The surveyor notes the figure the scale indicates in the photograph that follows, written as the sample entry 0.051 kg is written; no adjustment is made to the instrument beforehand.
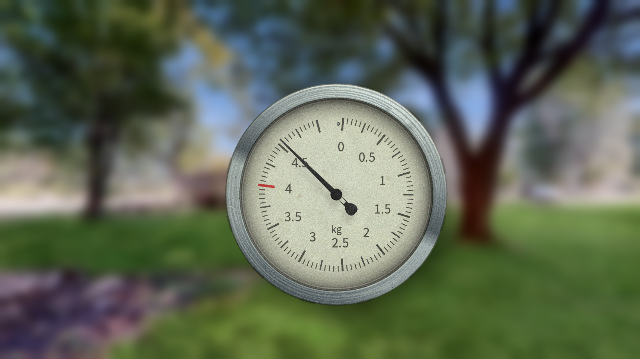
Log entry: 4.55 kg
